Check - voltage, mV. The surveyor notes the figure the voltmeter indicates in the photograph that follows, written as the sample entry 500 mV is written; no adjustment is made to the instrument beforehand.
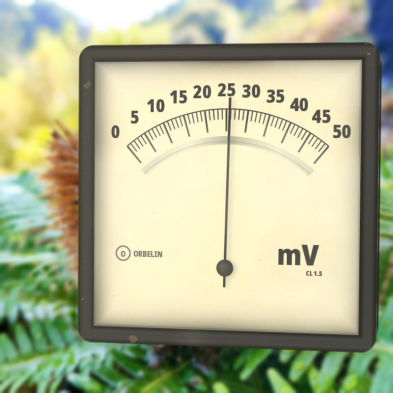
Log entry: 26 mV
